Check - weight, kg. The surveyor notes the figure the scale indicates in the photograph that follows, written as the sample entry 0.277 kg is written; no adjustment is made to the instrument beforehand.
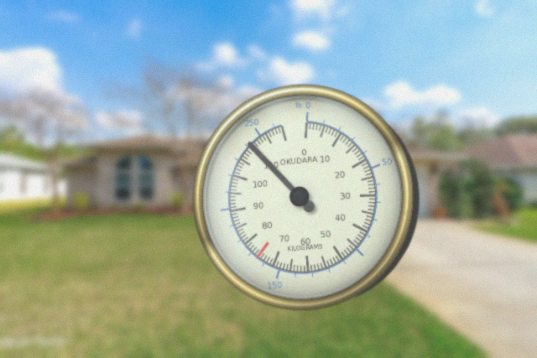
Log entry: 110 kg
